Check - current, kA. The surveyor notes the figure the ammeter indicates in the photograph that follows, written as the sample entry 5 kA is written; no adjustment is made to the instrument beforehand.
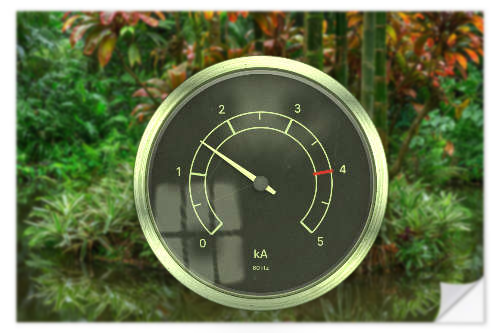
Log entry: 1.5 kA
